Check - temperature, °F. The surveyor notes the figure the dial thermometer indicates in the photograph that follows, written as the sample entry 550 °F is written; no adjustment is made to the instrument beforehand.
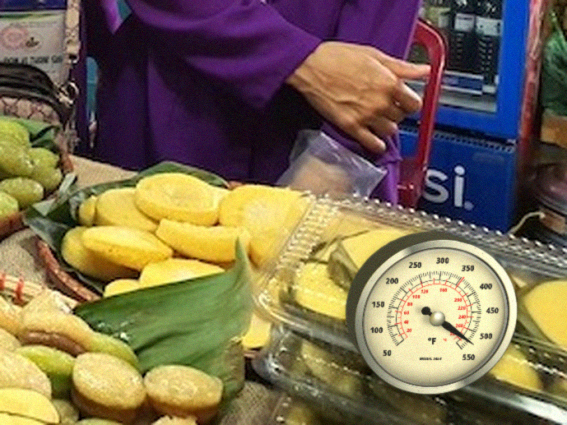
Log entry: 525 °F
